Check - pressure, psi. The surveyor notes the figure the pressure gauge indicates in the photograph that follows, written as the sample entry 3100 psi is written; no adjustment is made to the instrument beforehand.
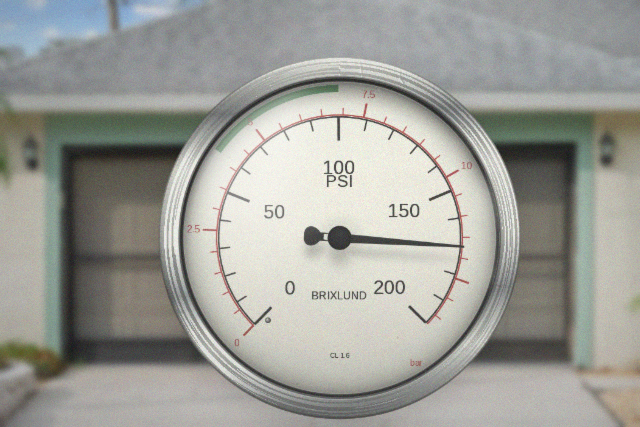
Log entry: 170 psi
